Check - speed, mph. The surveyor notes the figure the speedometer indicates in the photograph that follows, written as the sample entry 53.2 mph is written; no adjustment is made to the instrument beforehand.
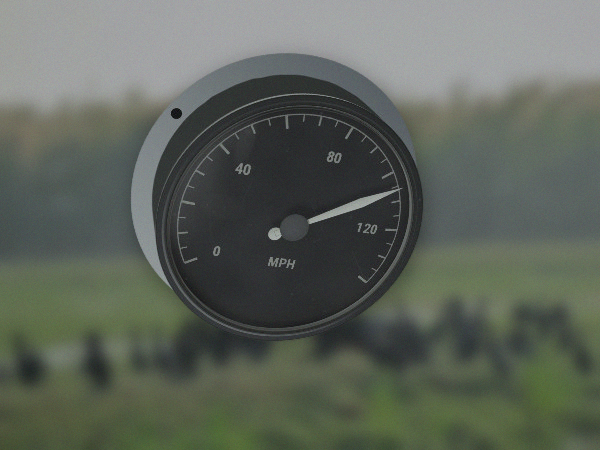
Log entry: 105 mph
